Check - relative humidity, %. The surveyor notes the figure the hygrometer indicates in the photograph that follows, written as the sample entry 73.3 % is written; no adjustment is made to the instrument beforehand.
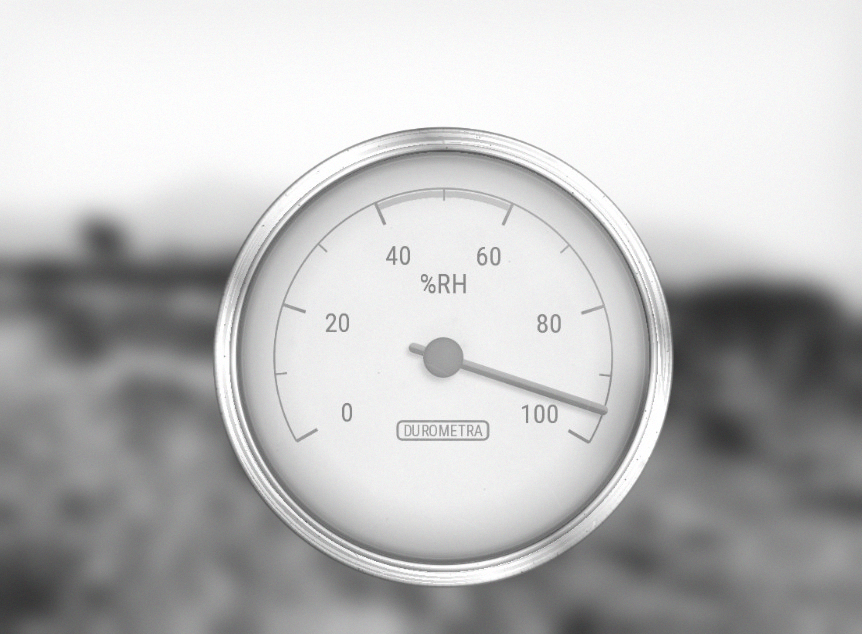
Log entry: 95 %
